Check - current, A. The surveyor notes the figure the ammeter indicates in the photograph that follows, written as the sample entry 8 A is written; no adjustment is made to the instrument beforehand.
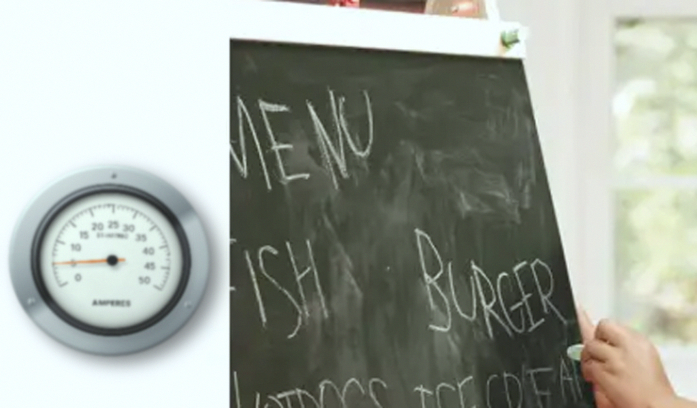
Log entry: 5 A
